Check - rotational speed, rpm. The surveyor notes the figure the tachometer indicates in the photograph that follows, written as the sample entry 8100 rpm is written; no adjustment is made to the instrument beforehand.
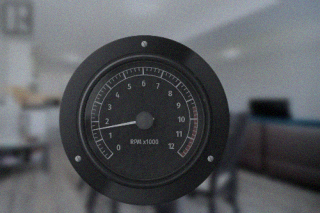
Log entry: 1600 rpm
